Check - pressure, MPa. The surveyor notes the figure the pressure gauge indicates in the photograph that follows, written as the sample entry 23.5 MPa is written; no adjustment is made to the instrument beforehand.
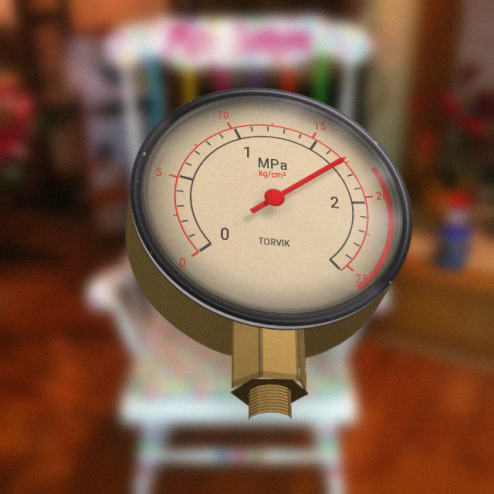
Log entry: 1.7 MPa
